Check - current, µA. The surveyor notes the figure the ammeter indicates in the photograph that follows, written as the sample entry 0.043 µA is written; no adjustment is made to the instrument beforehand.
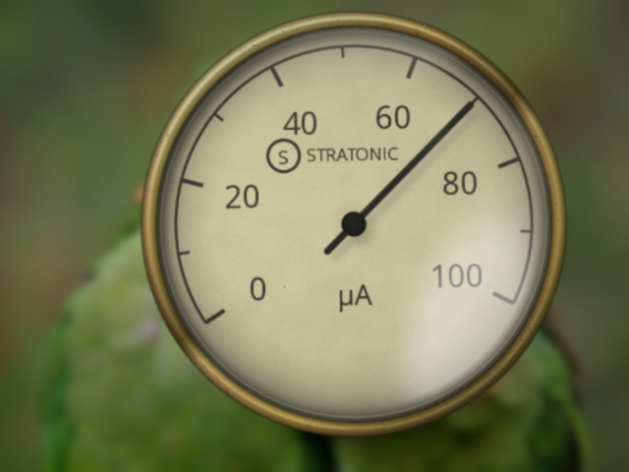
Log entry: 70 µA
